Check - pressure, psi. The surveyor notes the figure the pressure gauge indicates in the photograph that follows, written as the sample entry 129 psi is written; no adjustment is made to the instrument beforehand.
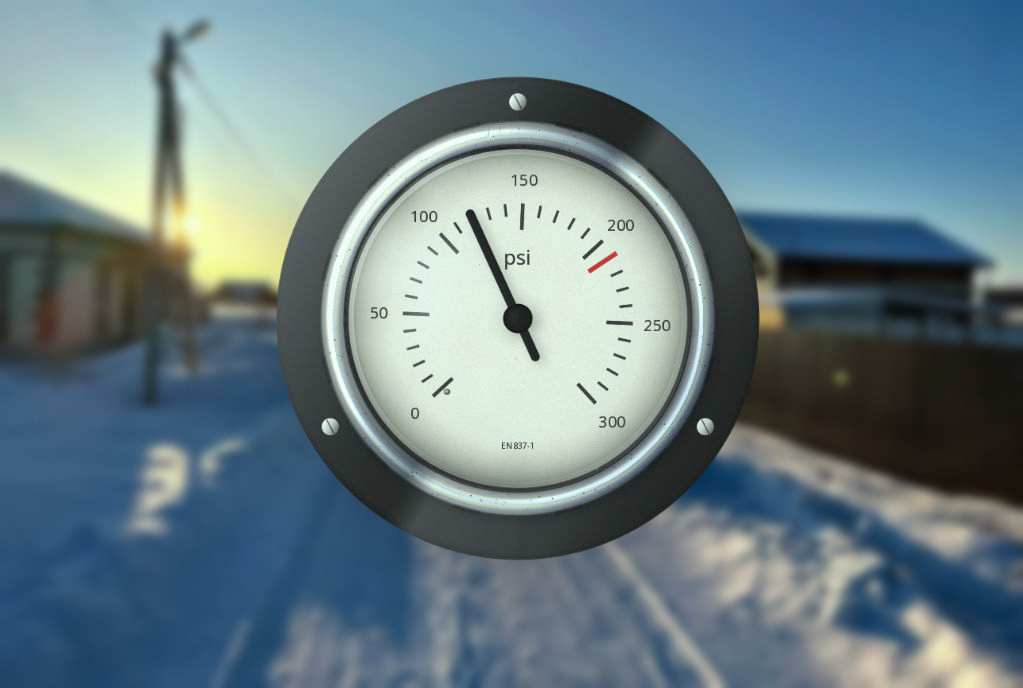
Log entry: 120 psi
